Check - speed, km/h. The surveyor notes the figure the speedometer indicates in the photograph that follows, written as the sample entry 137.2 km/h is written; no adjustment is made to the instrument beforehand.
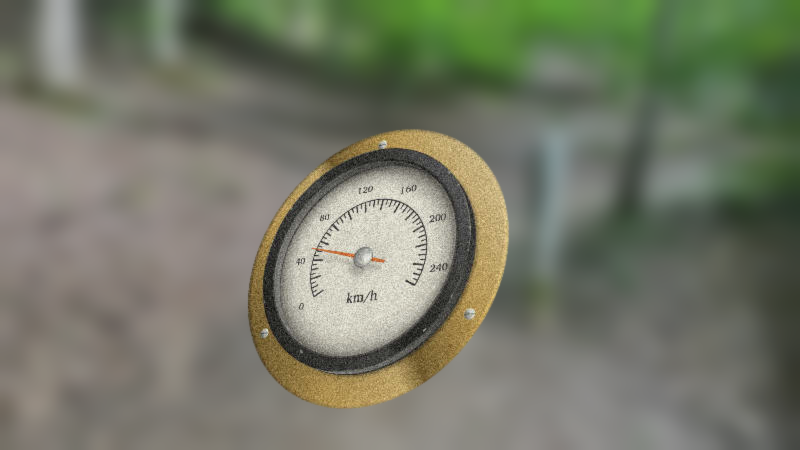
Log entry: 50 km/h
